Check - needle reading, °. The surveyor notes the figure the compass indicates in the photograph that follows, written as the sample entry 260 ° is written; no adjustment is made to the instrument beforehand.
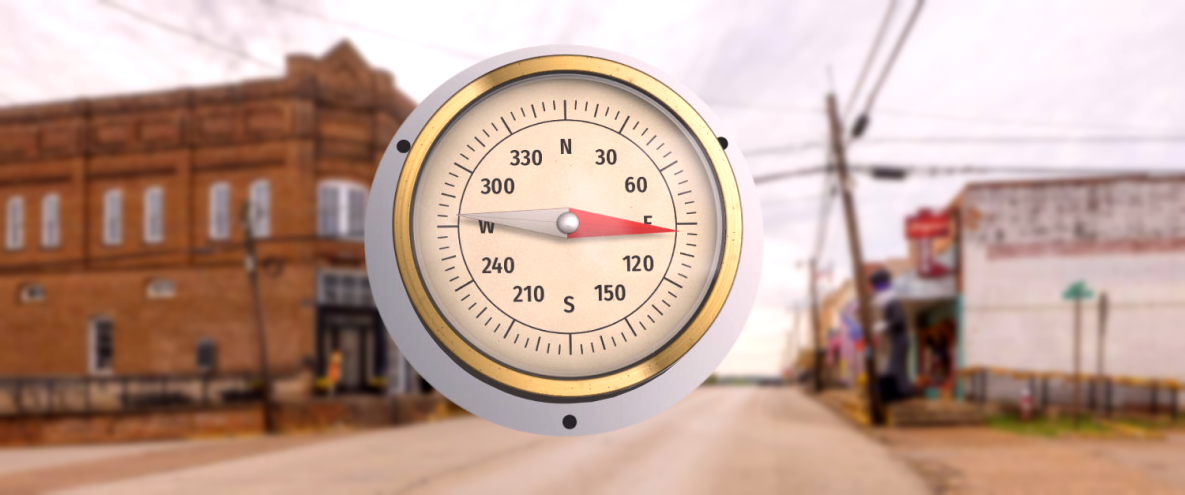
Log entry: 95 °
